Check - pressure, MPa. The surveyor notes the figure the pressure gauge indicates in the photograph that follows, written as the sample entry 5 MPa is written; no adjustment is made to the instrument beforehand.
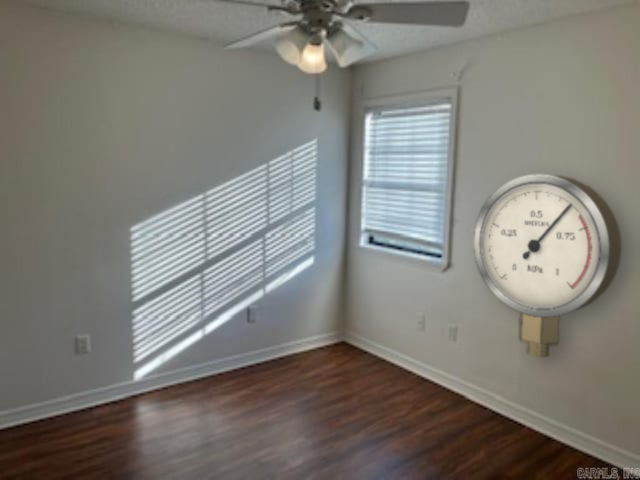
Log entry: 0.65 MPa
